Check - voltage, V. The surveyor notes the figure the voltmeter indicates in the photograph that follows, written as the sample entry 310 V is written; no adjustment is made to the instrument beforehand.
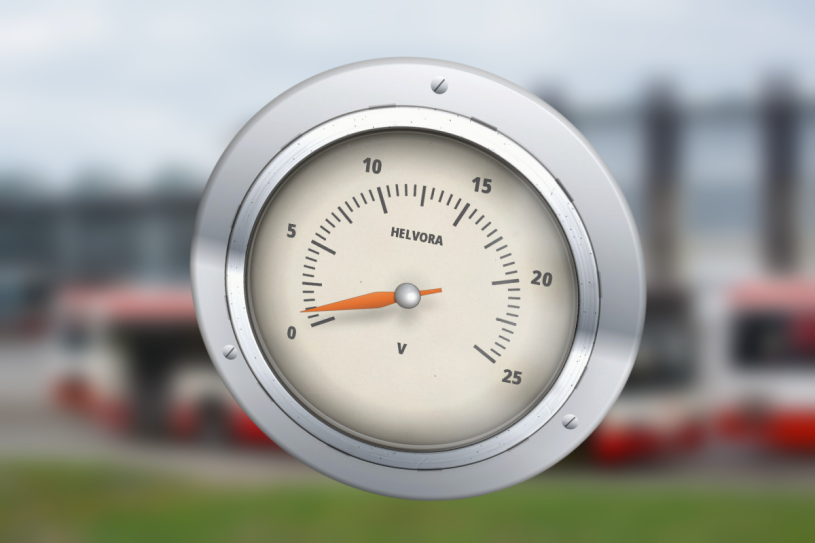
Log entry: 1 V
